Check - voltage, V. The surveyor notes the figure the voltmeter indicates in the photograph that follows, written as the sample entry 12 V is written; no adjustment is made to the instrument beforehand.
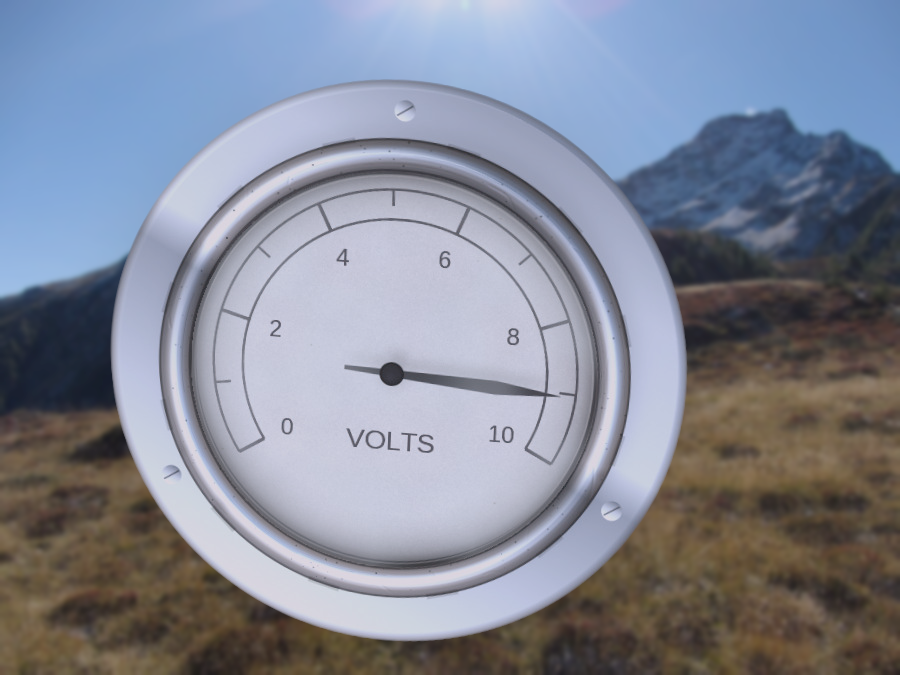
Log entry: 9 V
